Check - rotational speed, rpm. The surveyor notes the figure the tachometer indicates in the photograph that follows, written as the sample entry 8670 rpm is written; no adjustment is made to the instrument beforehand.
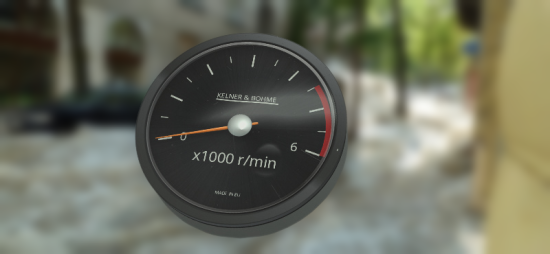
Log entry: 0 rpm
